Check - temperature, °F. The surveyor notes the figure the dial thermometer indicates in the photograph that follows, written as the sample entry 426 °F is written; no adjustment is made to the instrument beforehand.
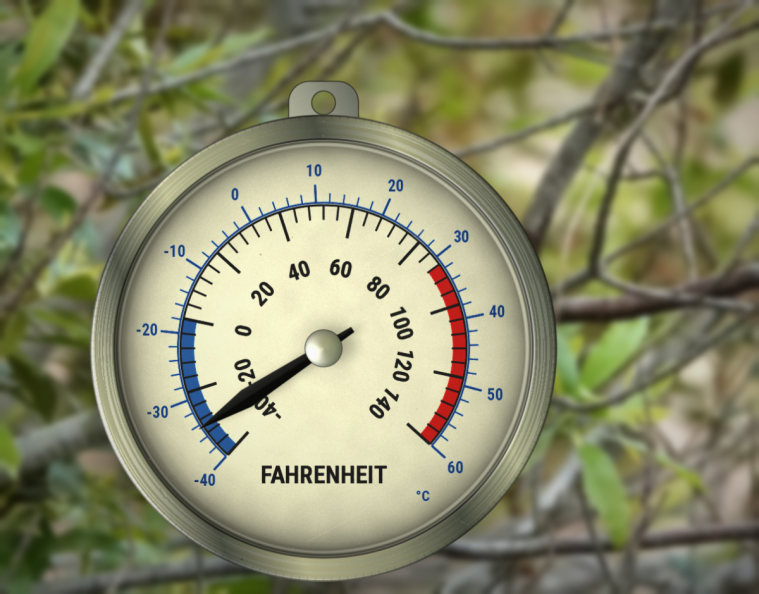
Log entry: -30 °F
